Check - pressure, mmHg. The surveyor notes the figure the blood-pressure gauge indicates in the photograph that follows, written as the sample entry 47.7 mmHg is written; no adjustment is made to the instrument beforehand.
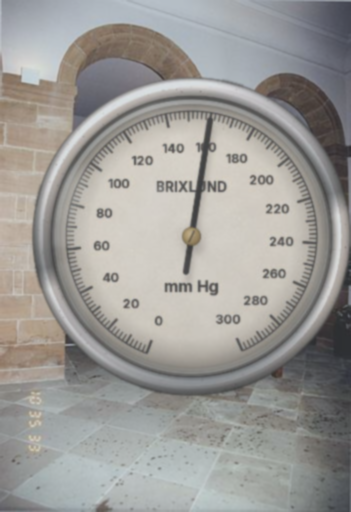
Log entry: 160 mmHg
